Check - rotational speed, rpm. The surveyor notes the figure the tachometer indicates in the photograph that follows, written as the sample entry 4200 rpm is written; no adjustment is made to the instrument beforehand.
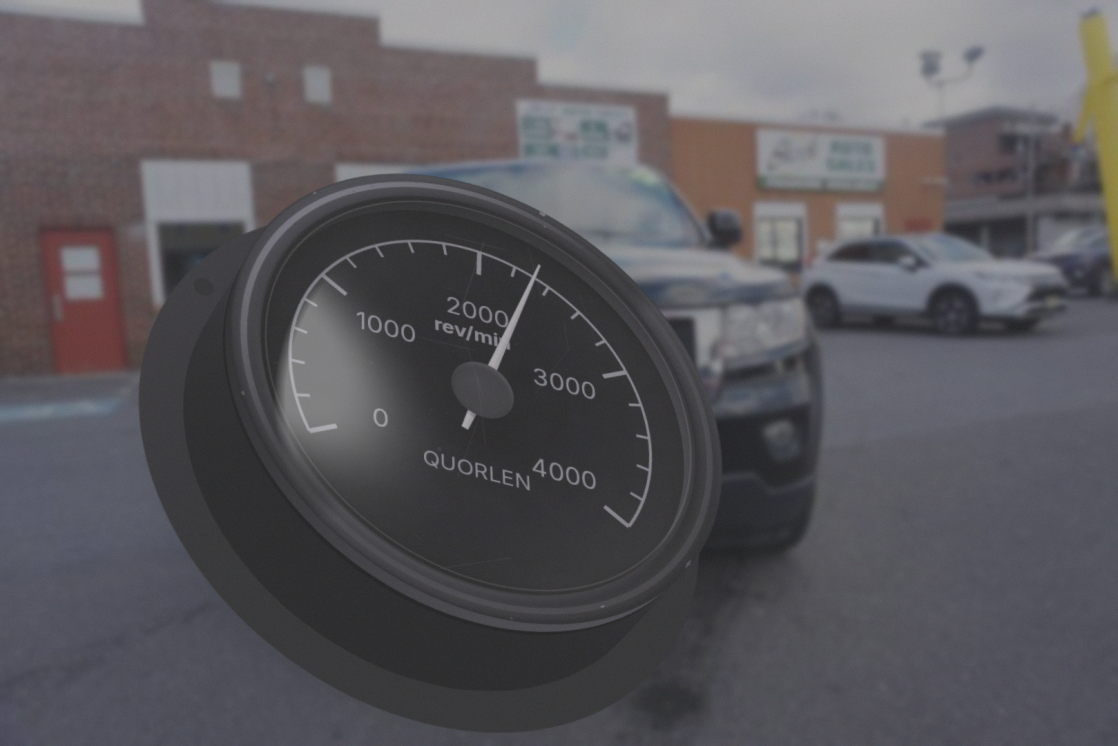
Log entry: 2300 rpm
